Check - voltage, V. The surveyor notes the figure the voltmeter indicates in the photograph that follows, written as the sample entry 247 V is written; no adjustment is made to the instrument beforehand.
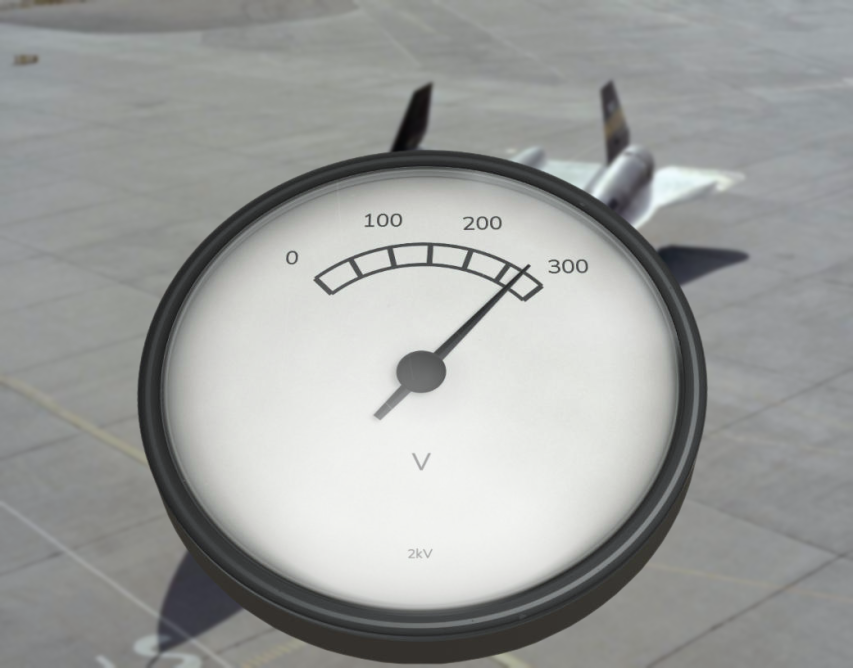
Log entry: 275 V
